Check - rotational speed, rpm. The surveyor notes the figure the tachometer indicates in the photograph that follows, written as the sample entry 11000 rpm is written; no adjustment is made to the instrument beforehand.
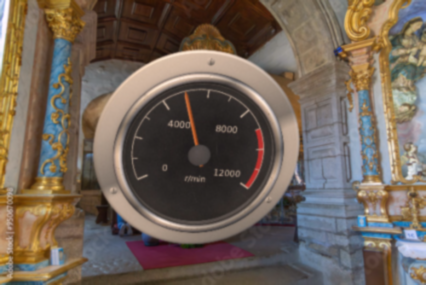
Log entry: 5000 rpm
